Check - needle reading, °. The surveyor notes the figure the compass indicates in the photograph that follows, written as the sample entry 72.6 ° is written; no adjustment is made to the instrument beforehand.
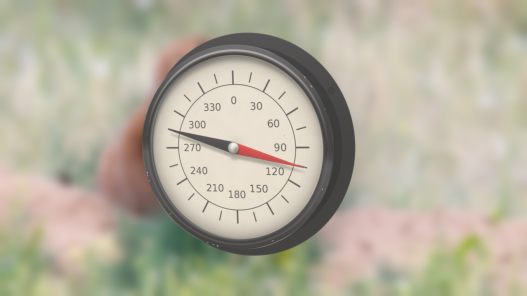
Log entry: 105 °
